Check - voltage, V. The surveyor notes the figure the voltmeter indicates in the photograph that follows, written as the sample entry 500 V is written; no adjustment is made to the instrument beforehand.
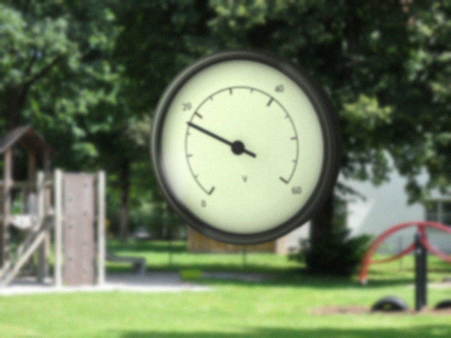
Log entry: 17.5 V
